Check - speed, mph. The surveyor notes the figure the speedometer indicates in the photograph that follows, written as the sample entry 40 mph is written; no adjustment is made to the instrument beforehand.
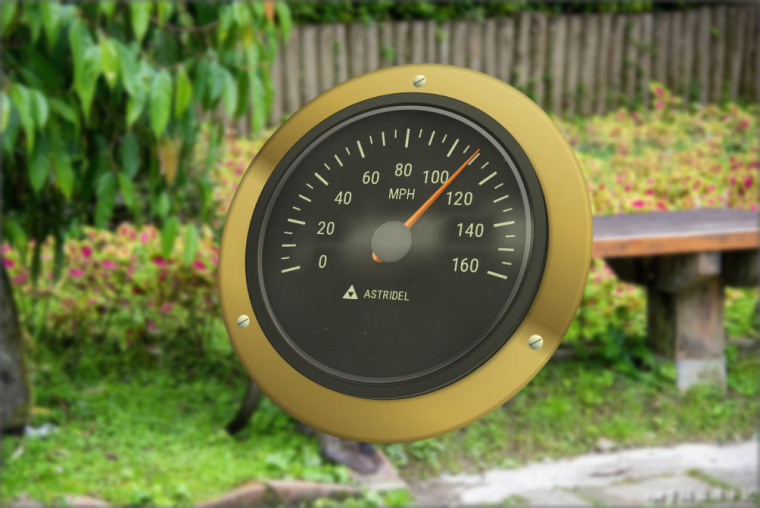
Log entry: 110 mph
